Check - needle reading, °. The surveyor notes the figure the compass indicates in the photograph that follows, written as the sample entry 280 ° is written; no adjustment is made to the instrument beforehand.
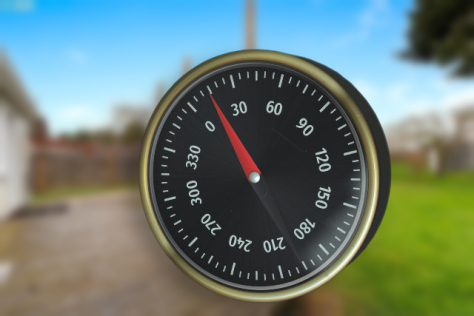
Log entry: 15 °
